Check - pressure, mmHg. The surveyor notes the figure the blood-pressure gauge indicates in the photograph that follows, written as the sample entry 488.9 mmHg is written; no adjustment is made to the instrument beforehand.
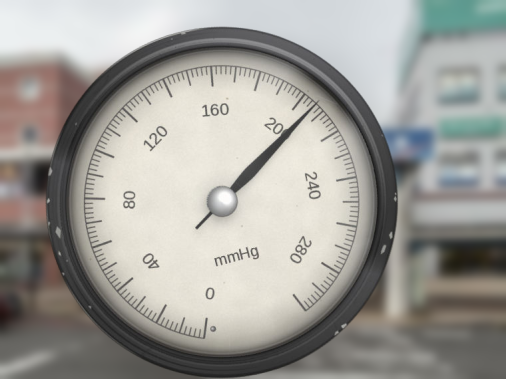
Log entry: 206 mmHg
